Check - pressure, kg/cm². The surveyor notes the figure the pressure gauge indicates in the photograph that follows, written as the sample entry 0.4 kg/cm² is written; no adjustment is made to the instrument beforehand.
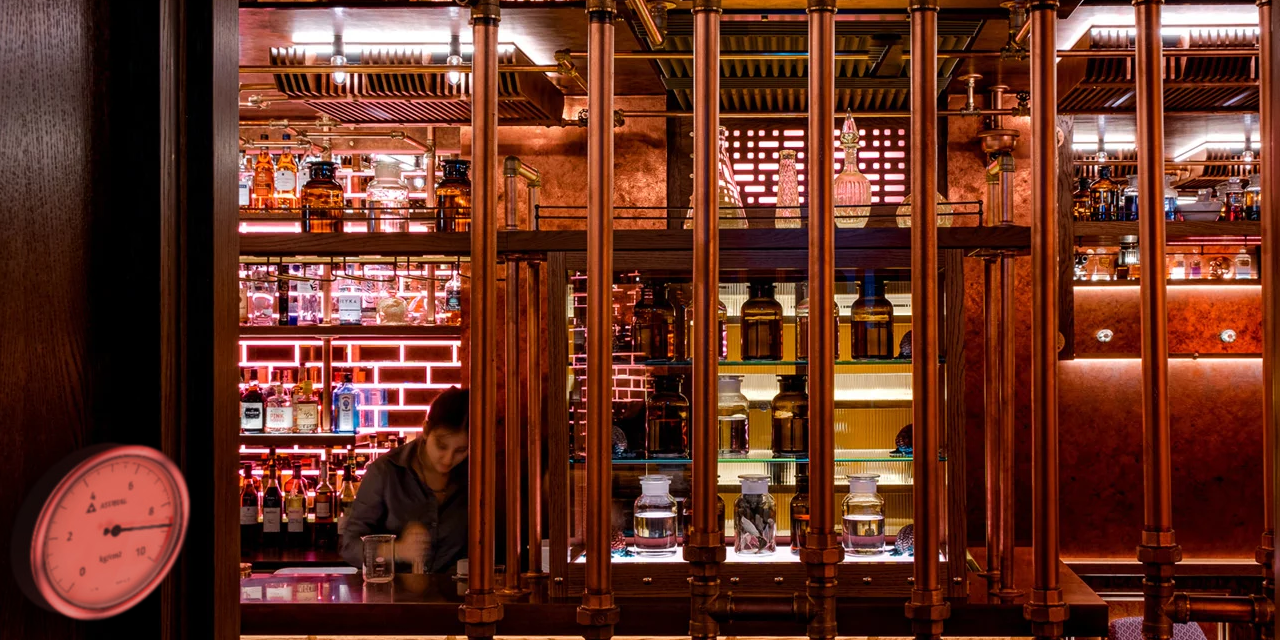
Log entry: 8.75 kg/cm²
